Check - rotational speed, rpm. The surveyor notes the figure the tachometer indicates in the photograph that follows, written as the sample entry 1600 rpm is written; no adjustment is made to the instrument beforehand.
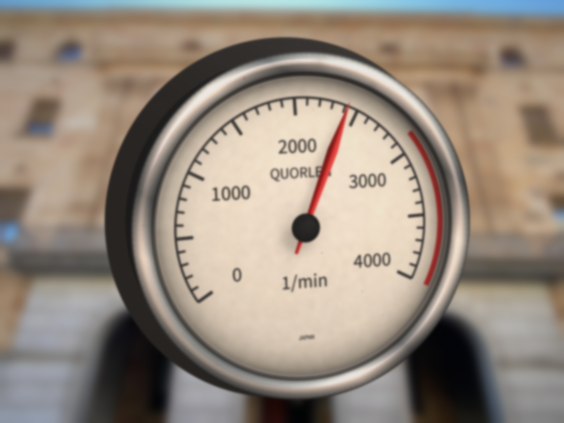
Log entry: 2400 rpm
